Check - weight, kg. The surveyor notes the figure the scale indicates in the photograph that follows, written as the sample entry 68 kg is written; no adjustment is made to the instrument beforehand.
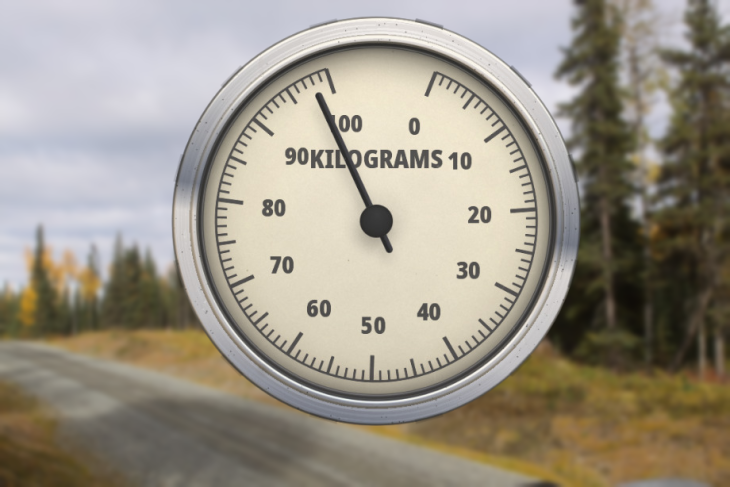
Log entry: 98 kg
